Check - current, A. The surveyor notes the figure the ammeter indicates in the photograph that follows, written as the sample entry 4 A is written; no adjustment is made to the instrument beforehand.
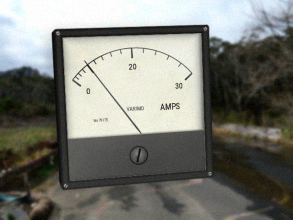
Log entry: 10 A
